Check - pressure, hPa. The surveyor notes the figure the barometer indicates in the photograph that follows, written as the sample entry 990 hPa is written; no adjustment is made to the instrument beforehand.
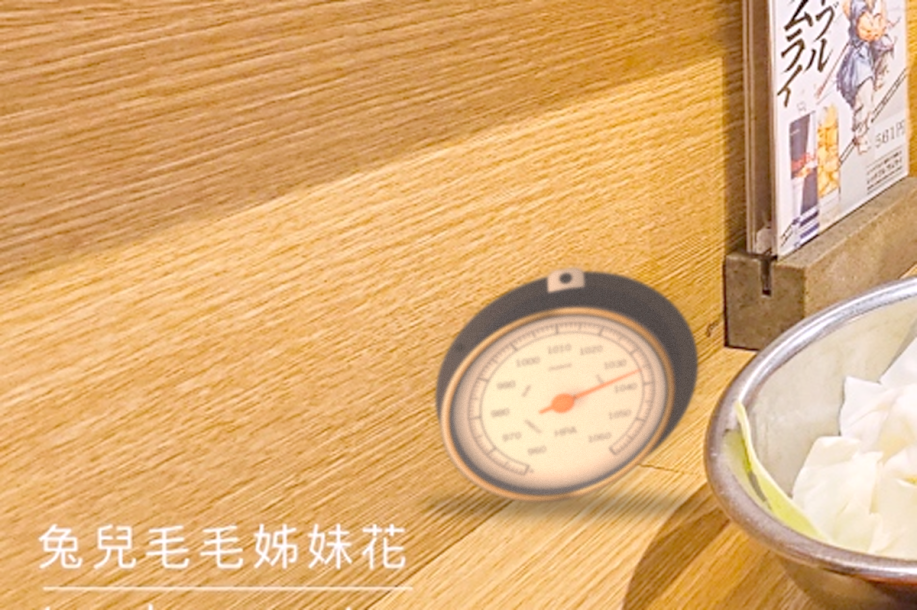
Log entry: 1035 hPa
